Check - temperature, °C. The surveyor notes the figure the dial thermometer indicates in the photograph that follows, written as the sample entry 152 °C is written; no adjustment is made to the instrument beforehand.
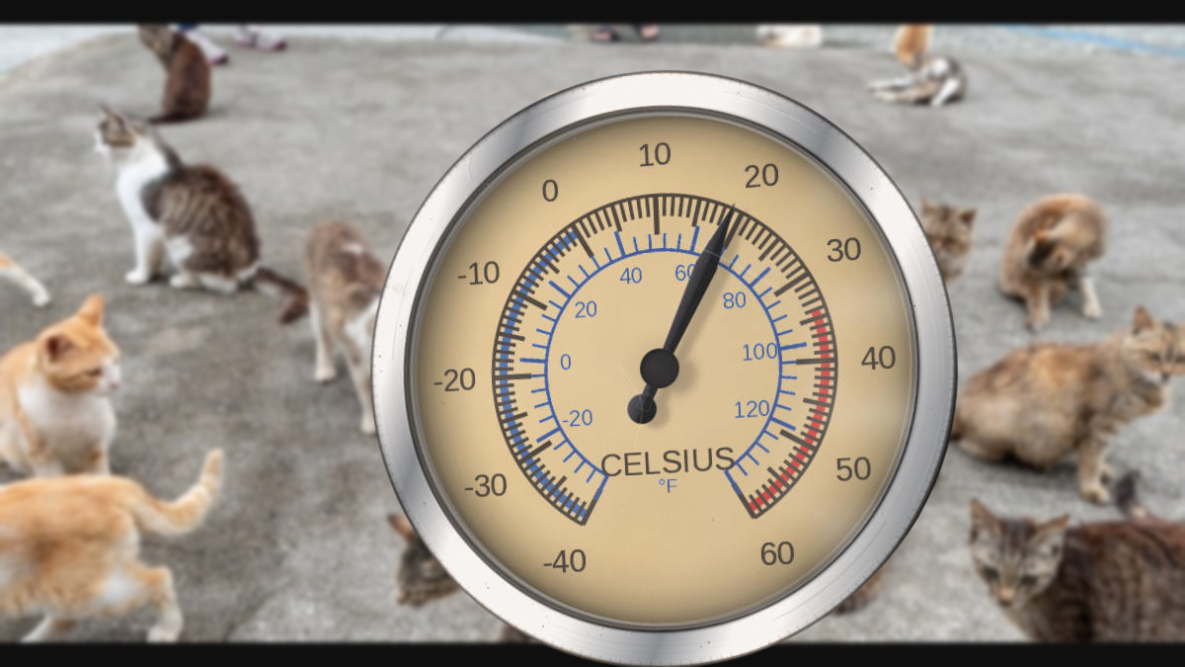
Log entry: 19 °C
